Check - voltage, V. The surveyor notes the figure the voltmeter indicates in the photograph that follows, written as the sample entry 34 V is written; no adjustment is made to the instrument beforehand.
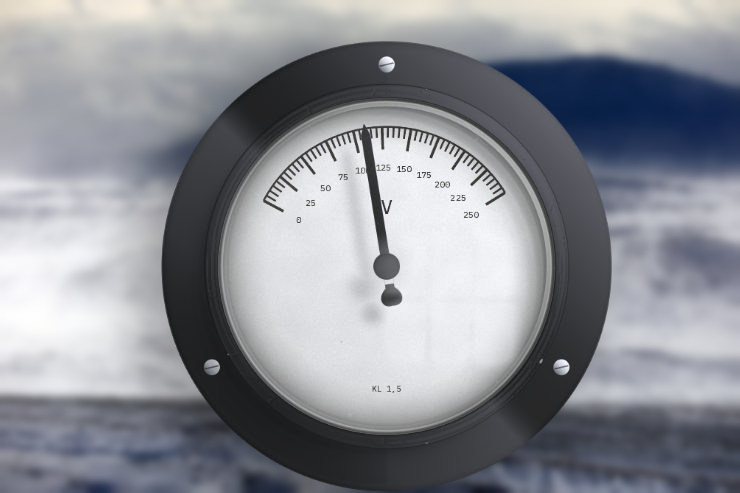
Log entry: 110 V
